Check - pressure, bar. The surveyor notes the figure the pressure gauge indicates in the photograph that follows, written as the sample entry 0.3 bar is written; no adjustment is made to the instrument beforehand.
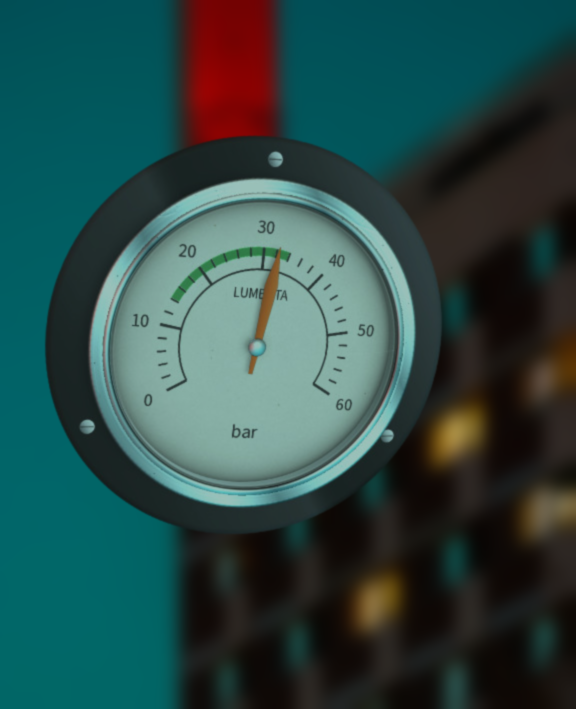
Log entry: 32 bar
